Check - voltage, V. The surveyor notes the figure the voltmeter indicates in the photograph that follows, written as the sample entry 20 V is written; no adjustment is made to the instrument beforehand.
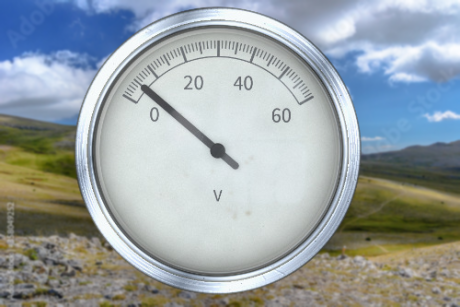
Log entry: 5 V
